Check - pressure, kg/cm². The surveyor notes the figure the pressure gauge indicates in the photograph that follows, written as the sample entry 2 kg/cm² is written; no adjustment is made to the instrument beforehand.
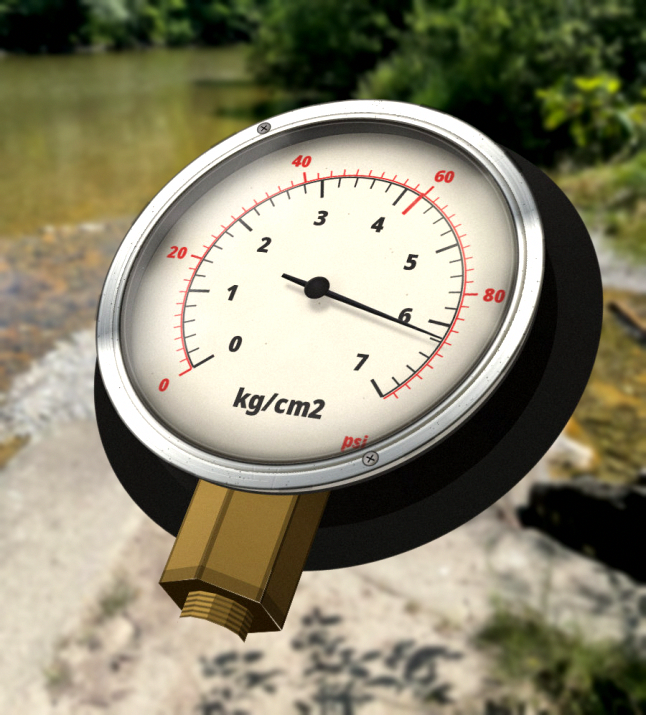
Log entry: 6.2 kg/cm²
